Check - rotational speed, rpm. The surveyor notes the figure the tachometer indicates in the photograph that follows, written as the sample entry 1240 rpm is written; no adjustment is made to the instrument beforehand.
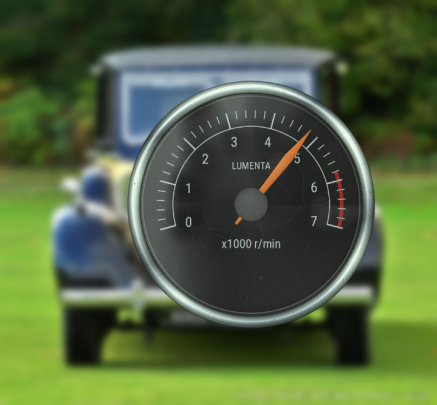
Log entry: 4800 rpm
